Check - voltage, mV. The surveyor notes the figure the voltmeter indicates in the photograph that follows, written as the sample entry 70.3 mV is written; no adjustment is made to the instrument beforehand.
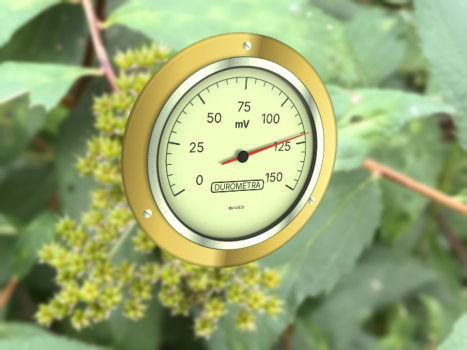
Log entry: 120 mV
